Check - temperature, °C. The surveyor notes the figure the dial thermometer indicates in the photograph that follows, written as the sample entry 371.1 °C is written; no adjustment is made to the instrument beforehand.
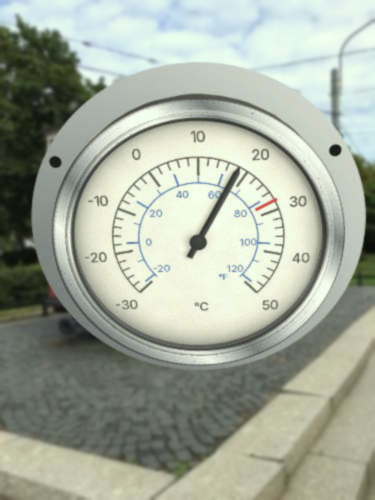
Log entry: 18 °C
